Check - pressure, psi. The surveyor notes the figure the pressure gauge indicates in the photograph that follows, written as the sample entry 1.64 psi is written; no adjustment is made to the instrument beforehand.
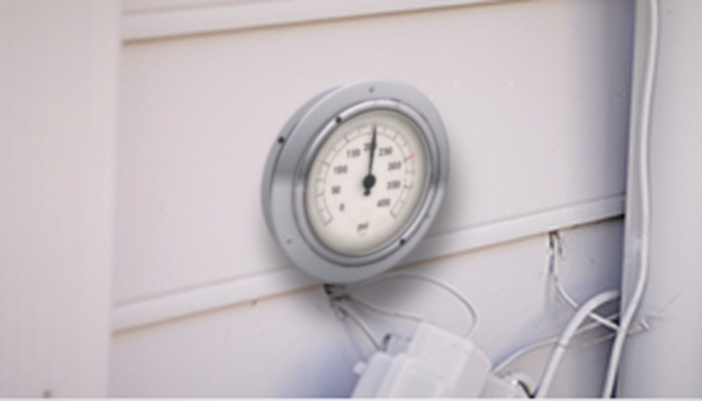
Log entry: 200 psi
